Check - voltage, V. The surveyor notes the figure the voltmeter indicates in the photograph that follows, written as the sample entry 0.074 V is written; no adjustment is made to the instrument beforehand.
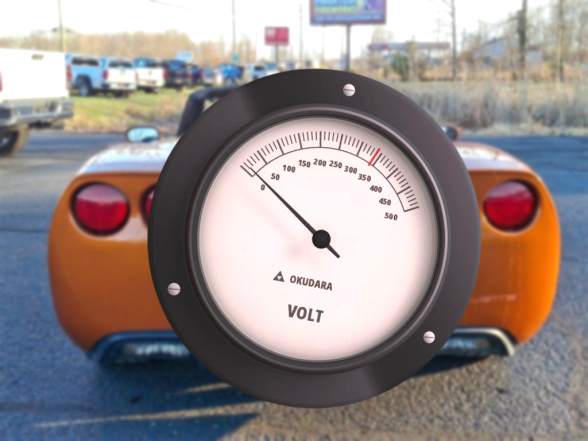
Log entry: 10 V
